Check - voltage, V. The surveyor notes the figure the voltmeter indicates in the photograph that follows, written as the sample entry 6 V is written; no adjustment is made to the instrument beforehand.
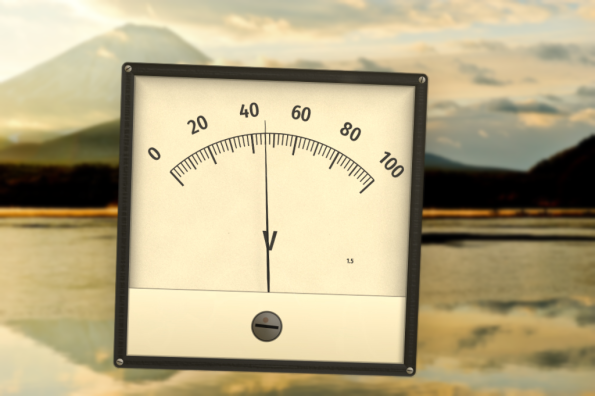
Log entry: 46 V
